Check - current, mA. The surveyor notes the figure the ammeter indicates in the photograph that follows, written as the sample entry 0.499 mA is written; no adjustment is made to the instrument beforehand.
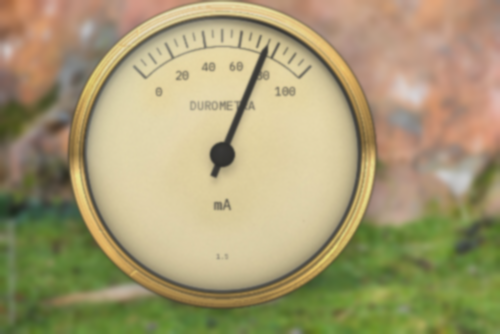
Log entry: 75 mA
